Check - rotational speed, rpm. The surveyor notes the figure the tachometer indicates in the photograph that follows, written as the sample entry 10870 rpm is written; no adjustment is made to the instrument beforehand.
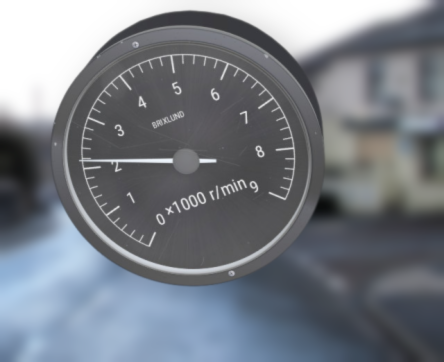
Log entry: 2200 rpm
